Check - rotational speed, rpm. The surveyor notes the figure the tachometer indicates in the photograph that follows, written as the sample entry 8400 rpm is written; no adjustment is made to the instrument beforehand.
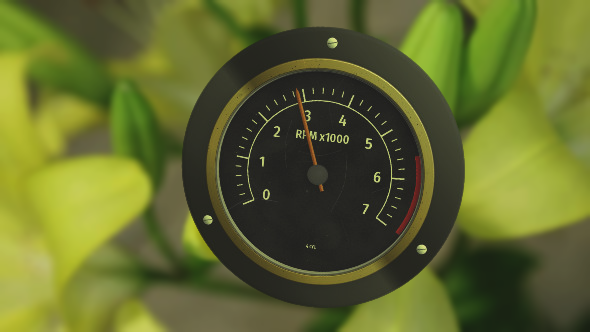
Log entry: 2900 rpm
